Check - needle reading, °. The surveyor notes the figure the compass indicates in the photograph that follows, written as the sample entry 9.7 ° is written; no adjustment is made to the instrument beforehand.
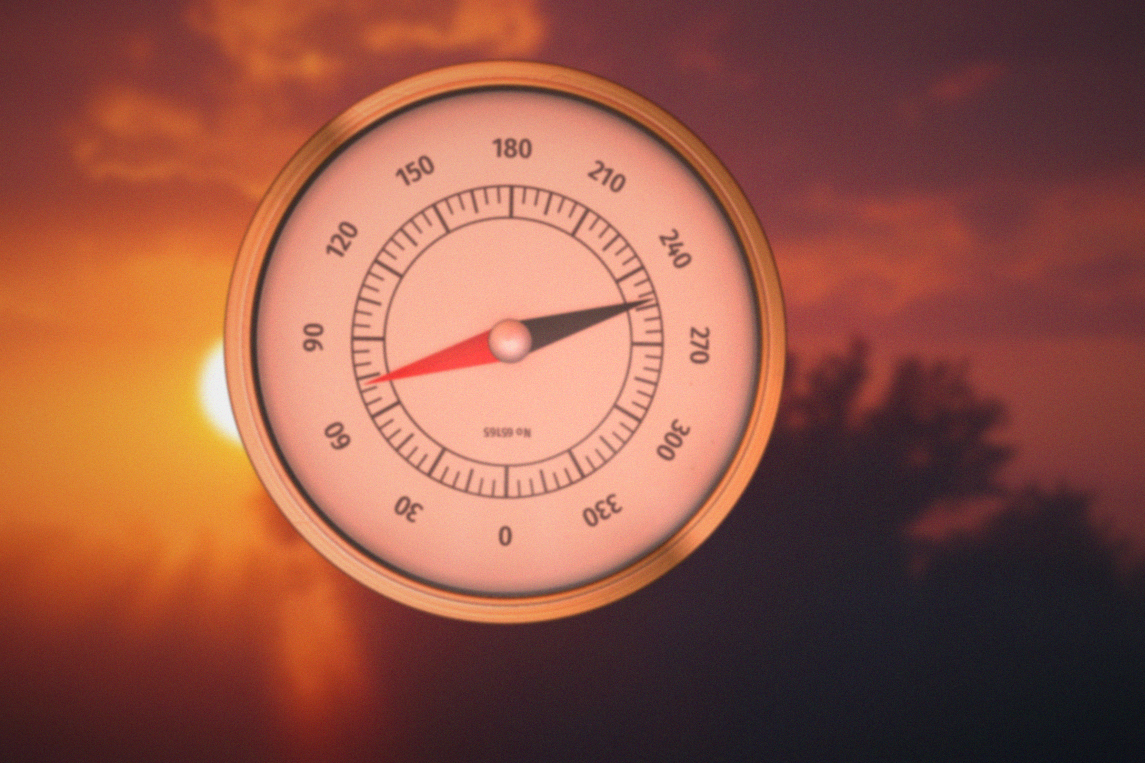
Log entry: 72.5 °
